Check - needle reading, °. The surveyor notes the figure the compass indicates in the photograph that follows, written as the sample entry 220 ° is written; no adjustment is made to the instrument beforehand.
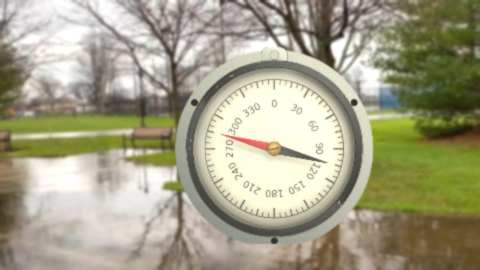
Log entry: 285 °
